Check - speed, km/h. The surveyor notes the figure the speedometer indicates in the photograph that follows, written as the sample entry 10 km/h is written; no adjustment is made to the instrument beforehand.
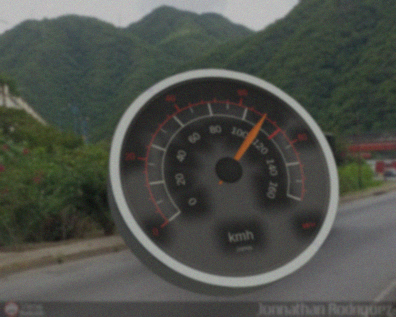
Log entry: 110 km/h
